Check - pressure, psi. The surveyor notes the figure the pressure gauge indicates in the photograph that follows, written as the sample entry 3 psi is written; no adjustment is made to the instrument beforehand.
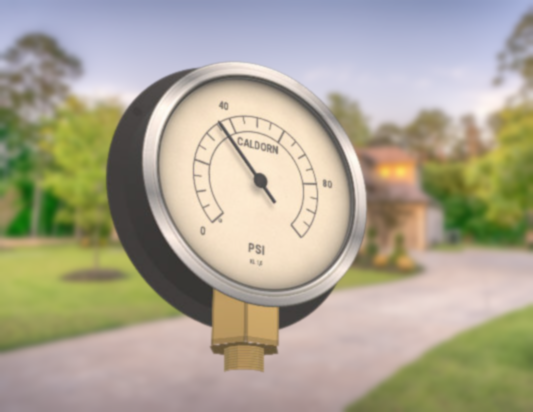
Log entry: 35 psi
